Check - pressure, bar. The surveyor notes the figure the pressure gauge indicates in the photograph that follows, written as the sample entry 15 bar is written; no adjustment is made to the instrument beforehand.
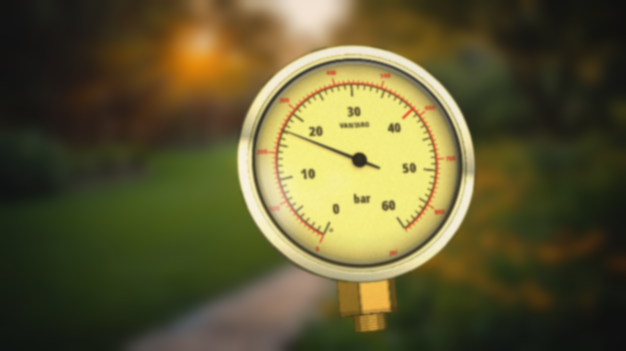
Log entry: 17 bar
